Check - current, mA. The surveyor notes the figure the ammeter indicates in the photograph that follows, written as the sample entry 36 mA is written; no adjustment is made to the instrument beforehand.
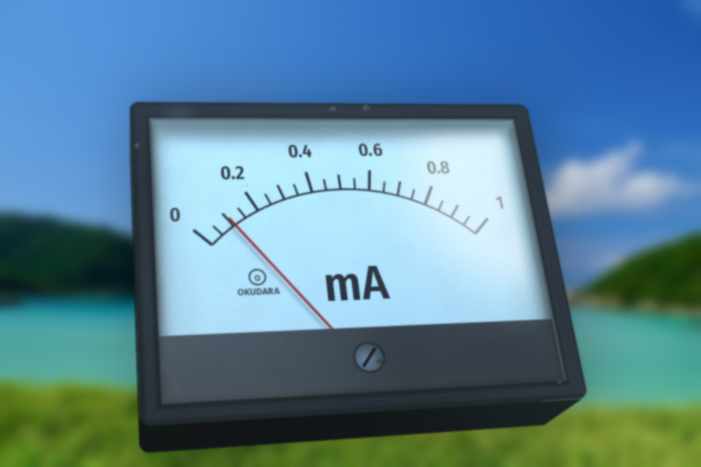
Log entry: 0.1 mA
